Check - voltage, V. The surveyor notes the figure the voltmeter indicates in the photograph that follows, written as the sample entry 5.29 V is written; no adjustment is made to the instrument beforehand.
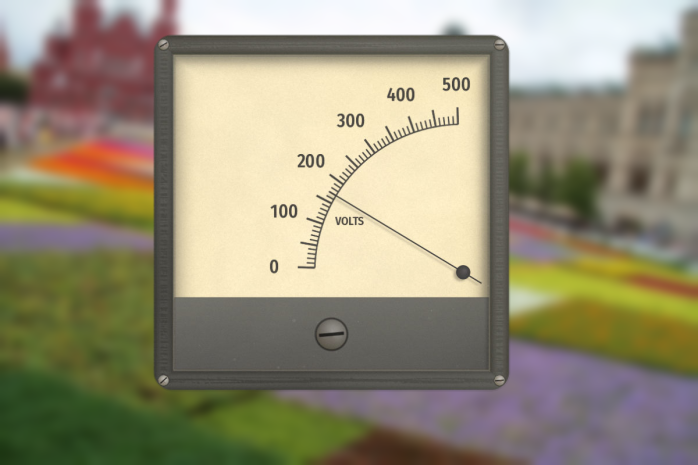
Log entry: 170 V
